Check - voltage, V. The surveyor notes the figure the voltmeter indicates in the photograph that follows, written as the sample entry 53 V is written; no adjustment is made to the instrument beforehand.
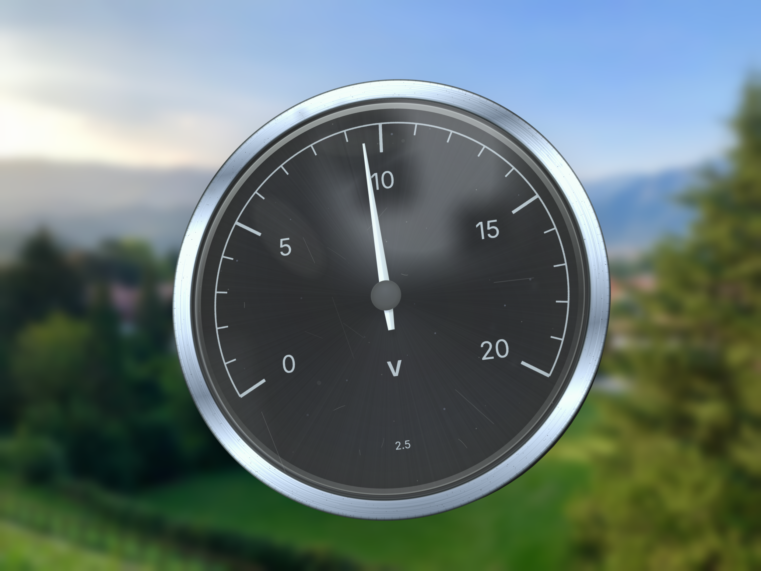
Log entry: 9.5 V
